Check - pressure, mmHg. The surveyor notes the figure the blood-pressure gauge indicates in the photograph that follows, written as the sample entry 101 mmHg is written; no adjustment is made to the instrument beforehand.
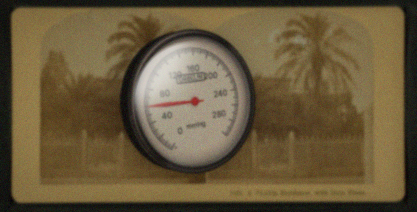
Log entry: 60 mmHg
